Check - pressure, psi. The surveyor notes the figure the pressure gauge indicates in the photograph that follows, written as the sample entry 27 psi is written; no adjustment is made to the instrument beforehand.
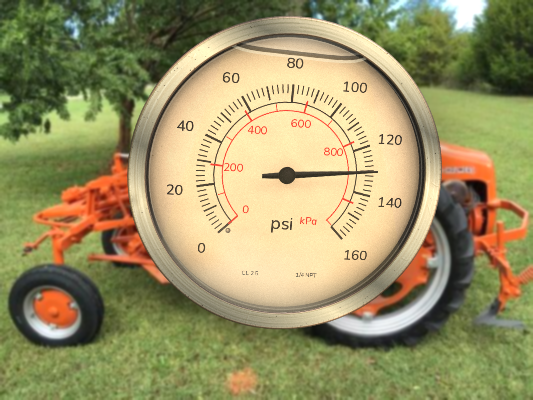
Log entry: 130 psi
